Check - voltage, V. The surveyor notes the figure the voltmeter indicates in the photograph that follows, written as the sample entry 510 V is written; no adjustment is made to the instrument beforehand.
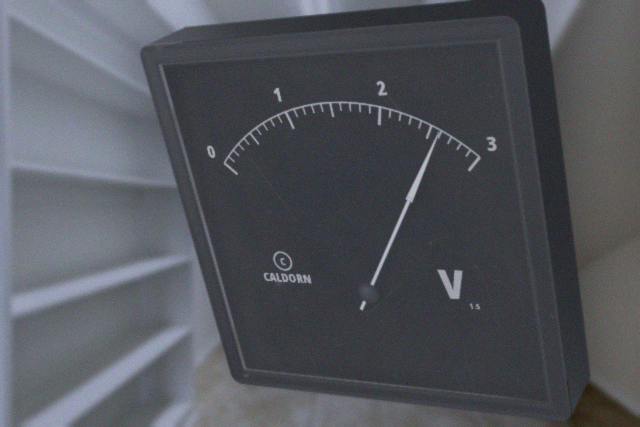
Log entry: 2.6 V
